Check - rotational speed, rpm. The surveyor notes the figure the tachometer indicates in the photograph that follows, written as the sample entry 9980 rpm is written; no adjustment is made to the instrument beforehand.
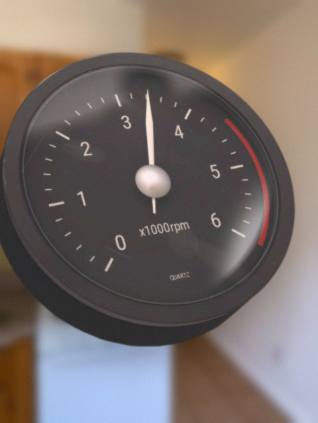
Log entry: 3400 rpm
